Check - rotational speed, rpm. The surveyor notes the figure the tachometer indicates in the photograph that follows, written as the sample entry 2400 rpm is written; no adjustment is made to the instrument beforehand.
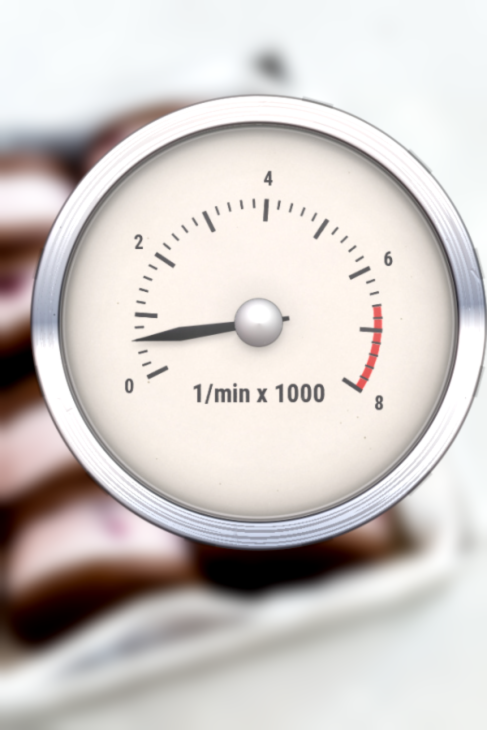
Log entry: 600 rpm
